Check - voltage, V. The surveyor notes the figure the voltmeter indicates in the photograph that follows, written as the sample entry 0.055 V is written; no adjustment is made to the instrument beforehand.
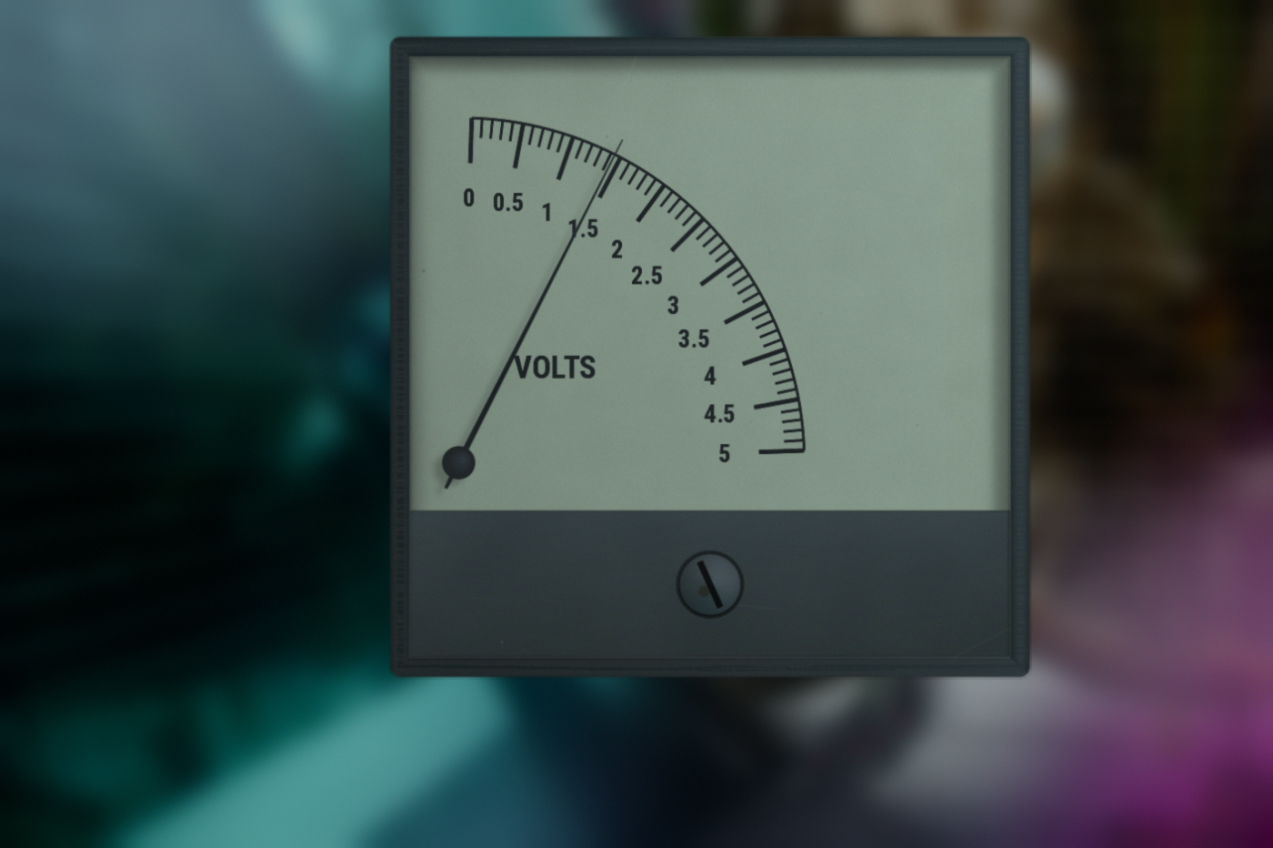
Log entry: 1.45 V
